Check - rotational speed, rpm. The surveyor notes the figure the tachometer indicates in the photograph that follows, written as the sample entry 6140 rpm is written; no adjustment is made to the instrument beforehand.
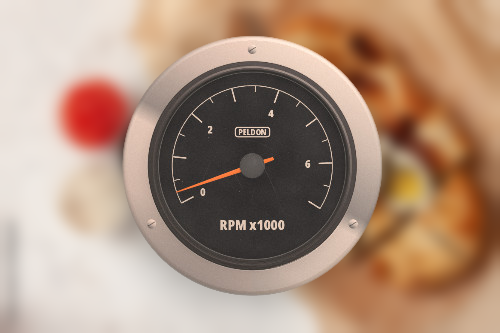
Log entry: 250 rpm
